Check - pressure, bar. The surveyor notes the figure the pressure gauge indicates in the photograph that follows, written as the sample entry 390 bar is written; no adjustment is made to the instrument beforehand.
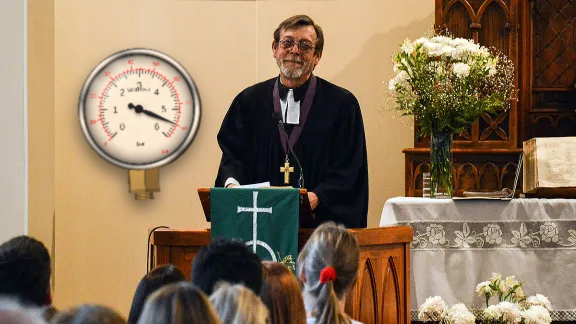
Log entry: 5.5 bar
